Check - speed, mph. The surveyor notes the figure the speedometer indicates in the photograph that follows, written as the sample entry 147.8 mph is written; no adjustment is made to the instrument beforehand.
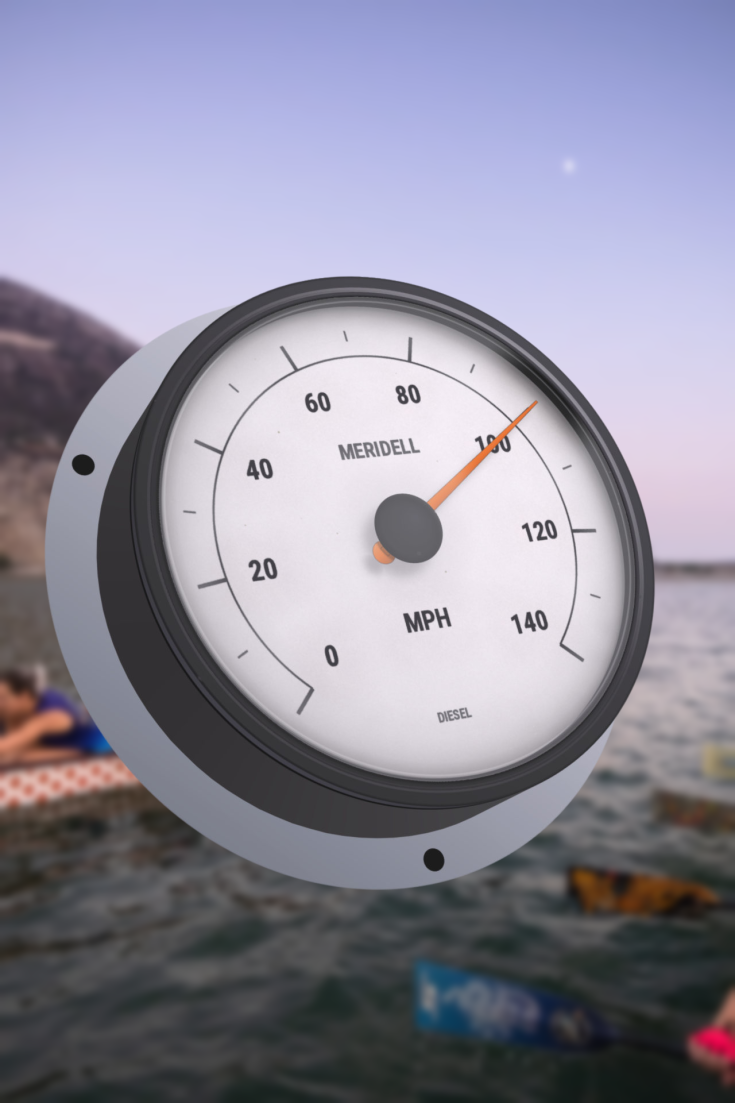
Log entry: 100 mph
